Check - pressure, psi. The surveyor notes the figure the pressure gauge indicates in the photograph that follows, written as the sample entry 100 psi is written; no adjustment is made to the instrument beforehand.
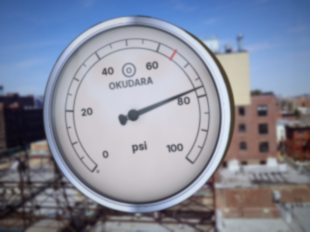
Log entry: 77.5 psi
